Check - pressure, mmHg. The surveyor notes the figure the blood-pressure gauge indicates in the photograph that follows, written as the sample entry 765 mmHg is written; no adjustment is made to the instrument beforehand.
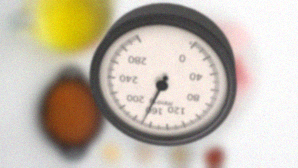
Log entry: 170 mmHg
